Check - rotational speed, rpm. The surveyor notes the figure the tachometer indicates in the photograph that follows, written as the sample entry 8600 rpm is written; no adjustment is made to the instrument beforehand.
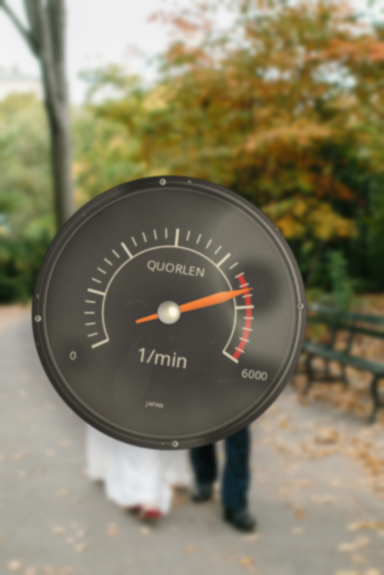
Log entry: 4700 rpm
